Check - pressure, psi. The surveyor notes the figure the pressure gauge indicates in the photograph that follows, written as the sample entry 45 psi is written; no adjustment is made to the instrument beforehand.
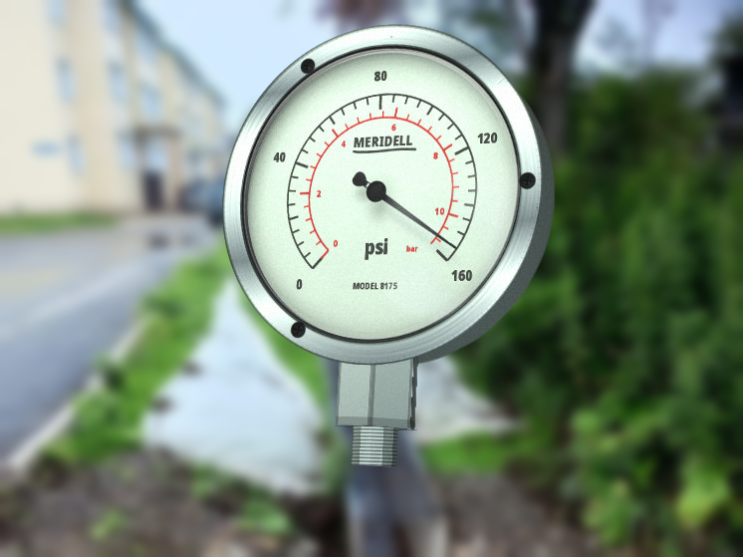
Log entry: 155 psi
